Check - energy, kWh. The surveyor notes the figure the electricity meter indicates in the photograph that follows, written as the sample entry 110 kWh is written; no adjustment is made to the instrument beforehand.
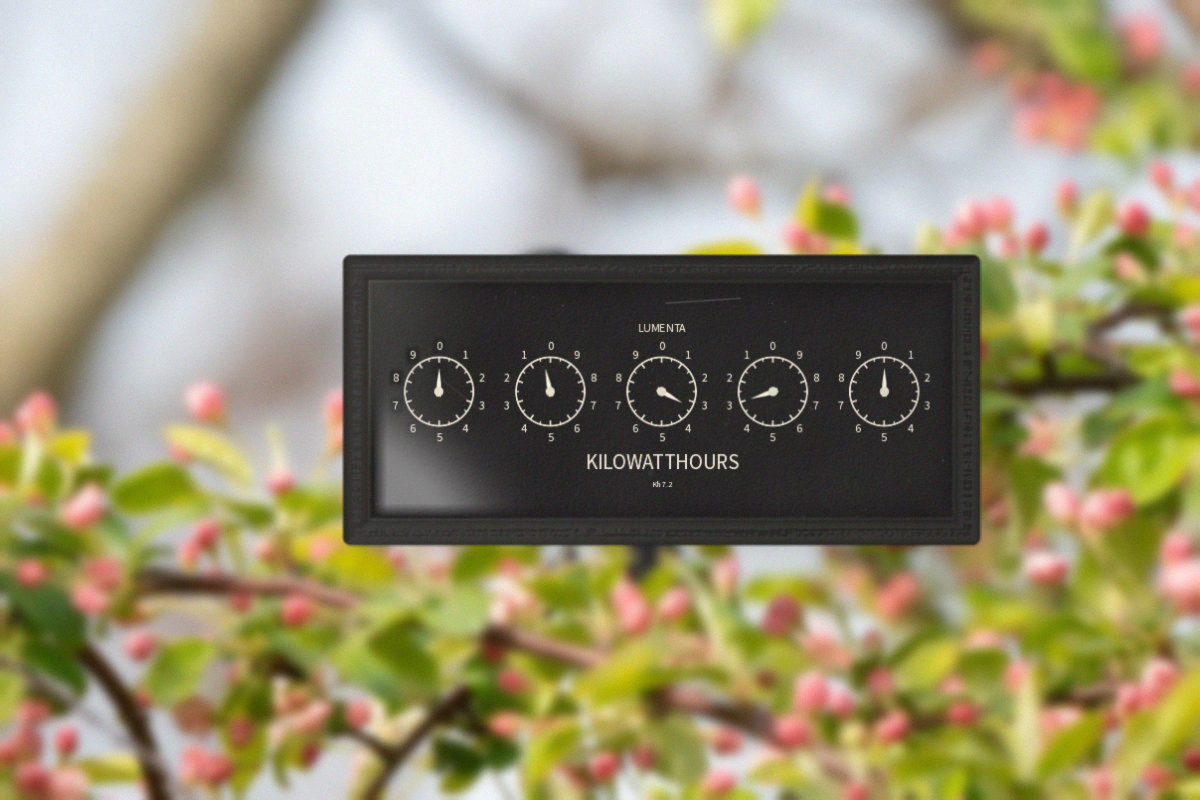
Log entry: 330 kWh
